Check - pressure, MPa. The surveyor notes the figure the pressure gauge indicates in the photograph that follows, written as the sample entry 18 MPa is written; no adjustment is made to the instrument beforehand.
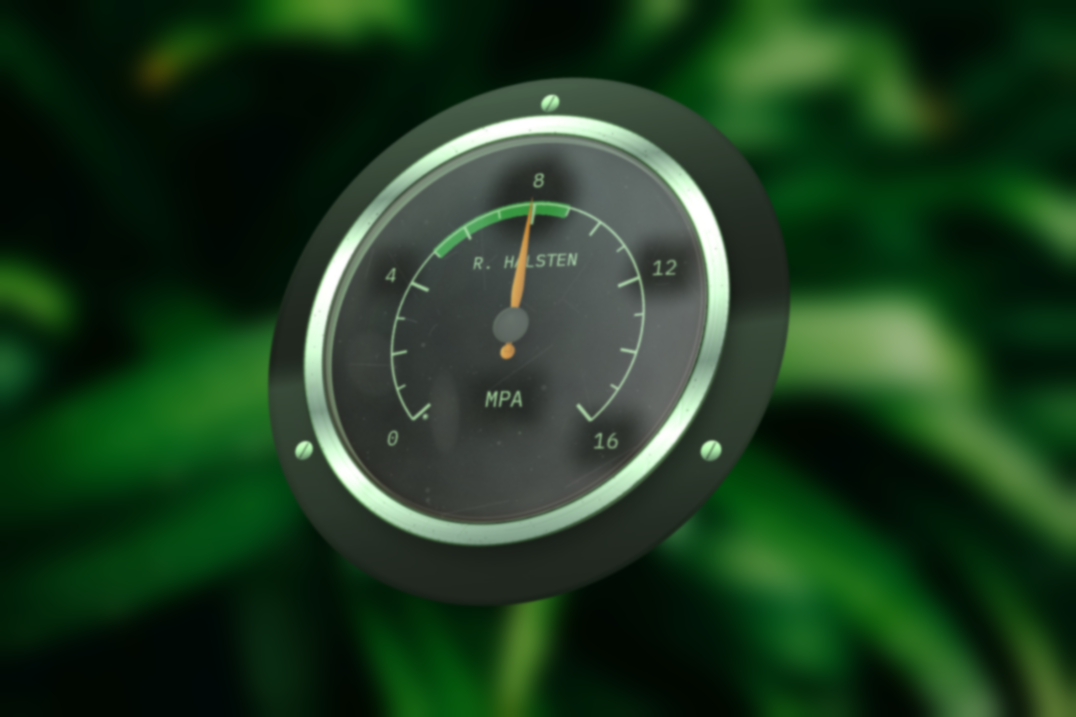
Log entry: 8 MPa
